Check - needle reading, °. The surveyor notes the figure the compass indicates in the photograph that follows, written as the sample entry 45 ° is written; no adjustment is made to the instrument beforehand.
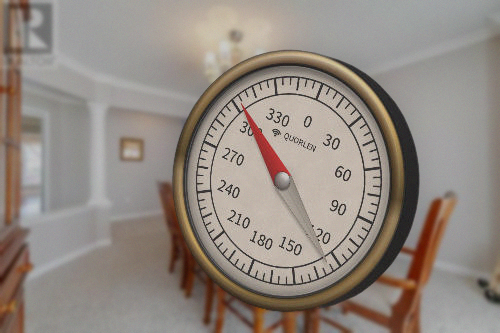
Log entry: 305 °
